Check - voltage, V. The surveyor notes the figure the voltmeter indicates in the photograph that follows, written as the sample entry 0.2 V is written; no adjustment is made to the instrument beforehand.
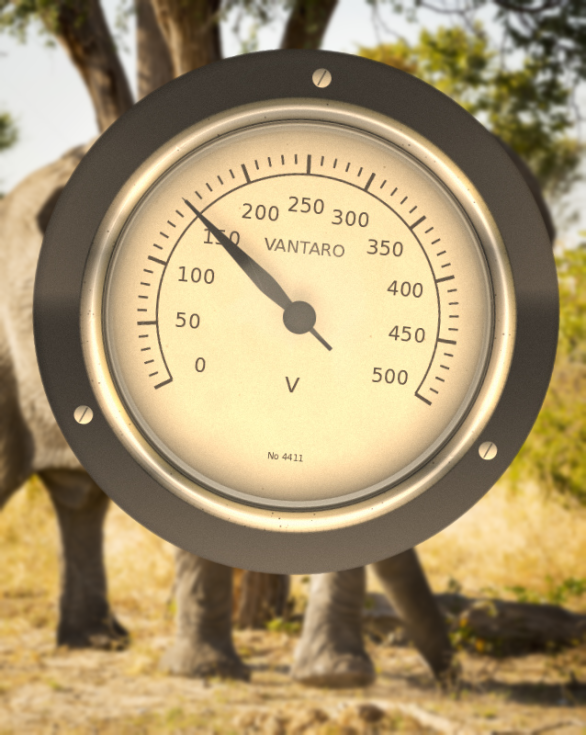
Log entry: 150 V
